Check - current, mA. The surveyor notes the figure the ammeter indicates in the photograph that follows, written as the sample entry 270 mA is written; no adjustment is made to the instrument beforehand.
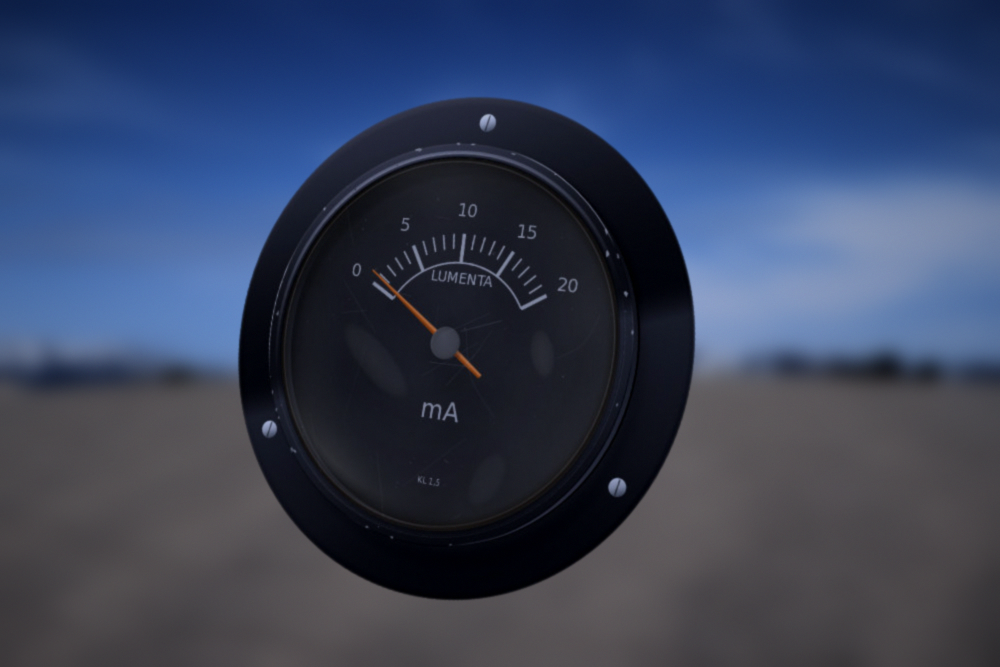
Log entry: 1 mA
